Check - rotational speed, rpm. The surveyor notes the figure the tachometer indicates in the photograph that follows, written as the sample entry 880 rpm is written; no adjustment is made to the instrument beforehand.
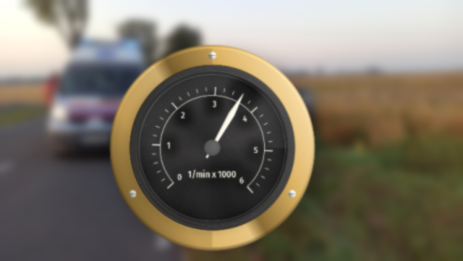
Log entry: 3600 rpm
